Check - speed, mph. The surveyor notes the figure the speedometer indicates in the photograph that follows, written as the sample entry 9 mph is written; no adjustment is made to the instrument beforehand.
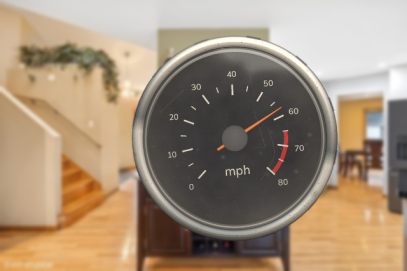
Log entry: 57.5 mph
